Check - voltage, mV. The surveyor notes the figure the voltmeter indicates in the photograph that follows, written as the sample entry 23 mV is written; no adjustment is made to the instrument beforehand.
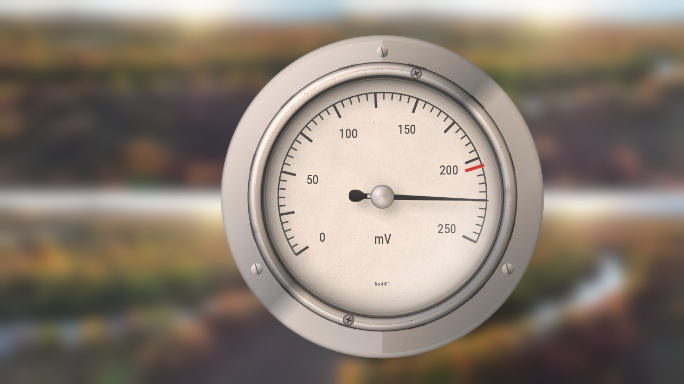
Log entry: 225 mV
